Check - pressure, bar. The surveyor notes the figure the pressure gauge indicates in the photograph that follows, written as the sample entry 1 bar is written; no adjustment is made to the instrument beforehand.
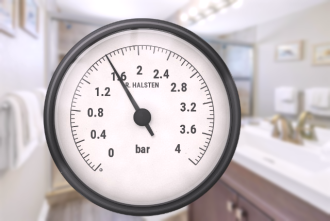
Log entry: 1.6 bar
